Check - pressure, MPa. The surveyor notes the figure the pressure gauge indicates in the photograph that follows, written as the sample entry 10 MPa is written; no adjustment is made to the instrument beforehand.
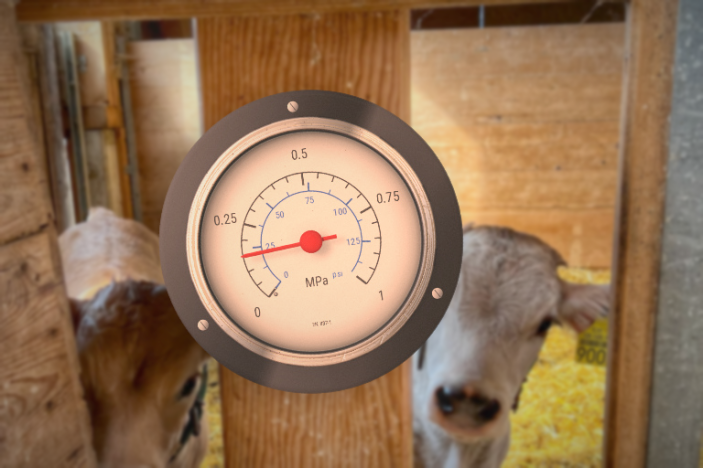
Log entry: 0.15 MPa
